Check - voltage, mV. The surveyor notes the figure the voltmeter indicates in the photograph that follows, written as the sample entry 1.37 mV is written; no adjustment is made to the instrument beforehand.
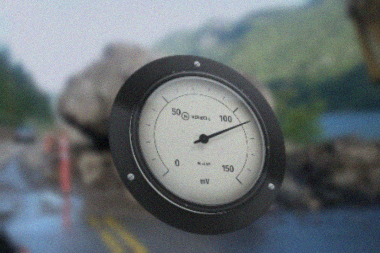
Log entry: 110 mV
